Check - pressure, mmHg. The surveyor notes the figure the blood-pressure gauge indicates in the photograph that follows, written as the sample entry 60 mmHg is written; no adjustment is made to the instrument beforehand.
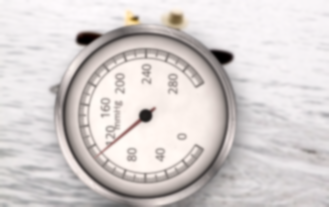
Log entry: 110 mmHg
